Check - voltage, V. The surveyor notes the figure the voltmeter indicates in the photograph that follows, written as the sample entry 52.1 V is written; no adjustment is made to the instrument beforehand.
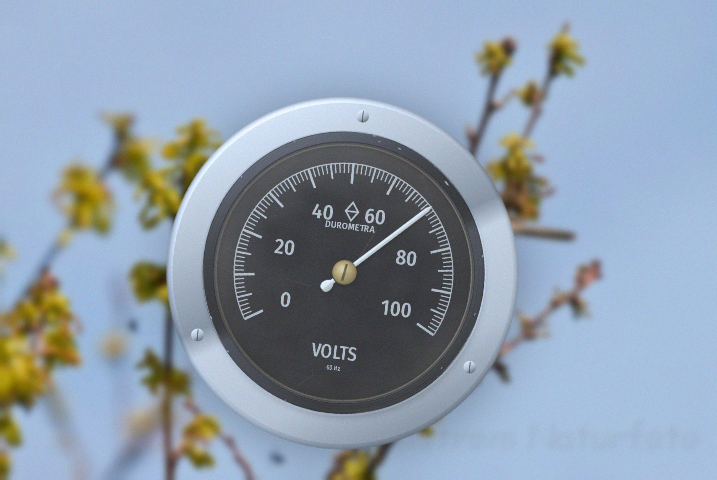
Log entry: 70 V
